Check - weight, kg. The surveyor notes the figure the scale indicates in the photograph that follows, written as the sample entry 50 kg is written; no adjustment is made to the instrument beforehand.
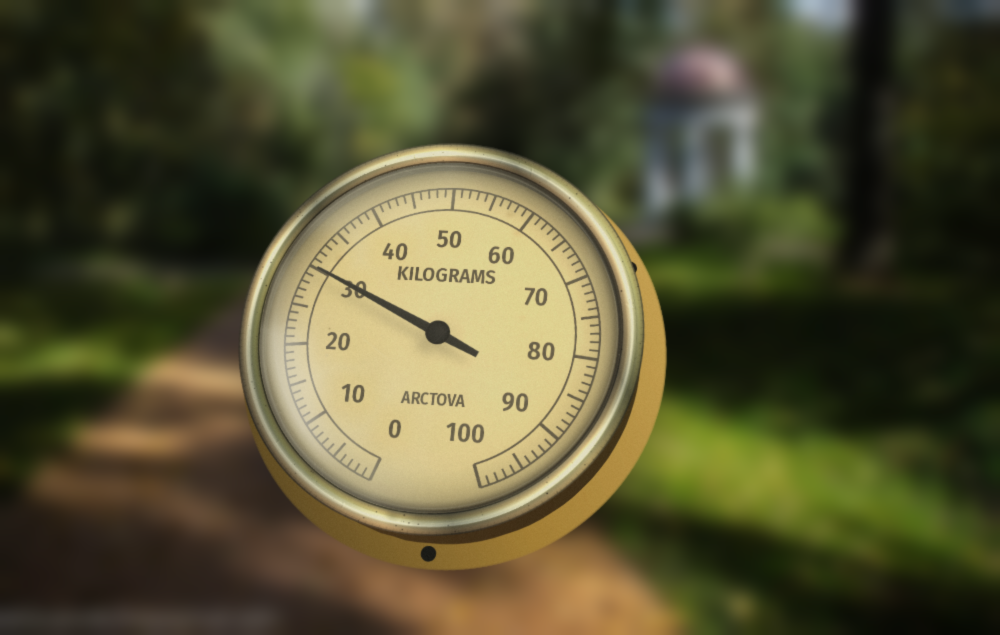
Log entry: 30 kg
